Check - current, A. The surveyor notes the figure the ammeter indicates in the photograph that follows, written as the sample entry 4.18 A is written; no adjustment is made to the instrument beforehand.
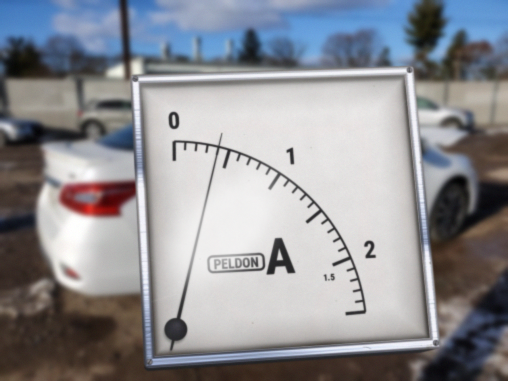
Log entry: 0.4 A
